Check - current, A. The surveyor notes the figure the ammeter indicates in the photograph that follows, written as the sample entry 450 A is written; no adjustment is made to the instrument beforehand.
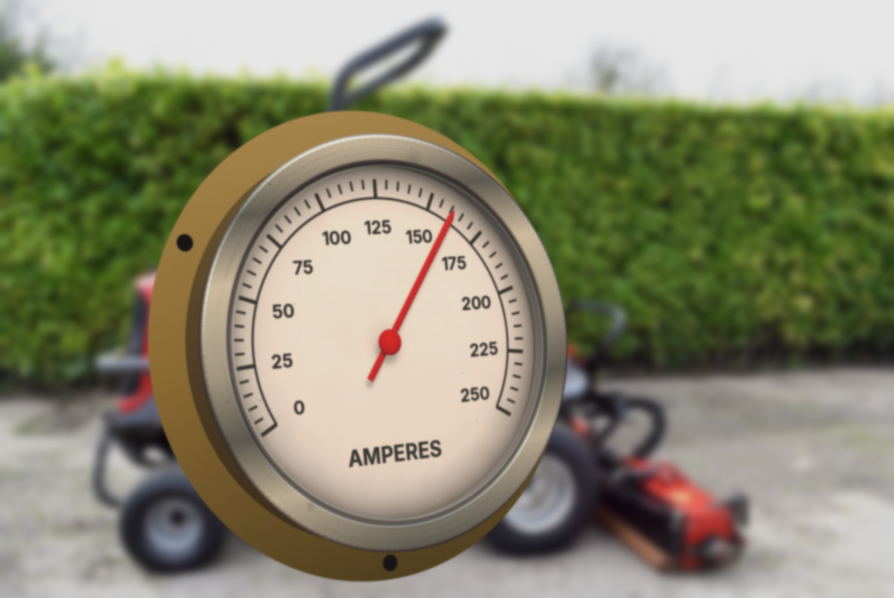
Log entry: 160 A
